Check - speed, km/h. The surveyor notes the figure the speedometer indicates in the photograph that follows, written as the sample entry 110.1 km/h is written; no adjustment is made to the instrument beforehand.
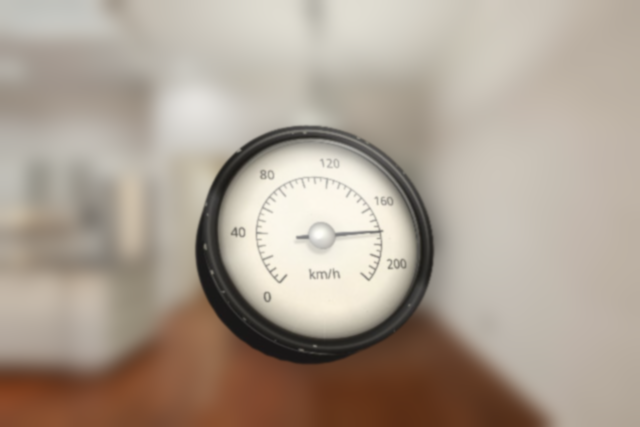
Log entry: 180 km/h
